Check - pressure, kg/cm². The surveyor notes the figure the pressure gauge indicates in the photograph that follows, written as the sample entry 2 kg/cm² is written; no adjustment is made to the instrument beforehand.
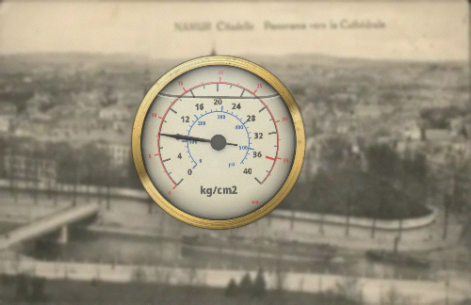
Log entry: 8 kg/cm²
